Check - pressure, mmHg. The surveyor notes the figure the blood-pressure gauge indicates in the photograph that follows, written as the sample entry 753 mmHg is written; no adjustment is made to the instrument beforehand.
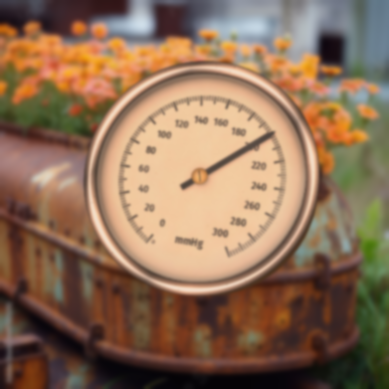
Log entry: 200 mmHg
